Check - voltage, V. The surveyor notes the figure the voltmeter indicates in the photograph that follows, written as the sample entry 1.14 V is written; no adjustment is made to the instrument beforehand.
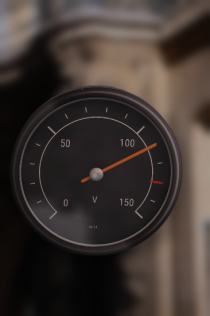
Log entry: 110 V
